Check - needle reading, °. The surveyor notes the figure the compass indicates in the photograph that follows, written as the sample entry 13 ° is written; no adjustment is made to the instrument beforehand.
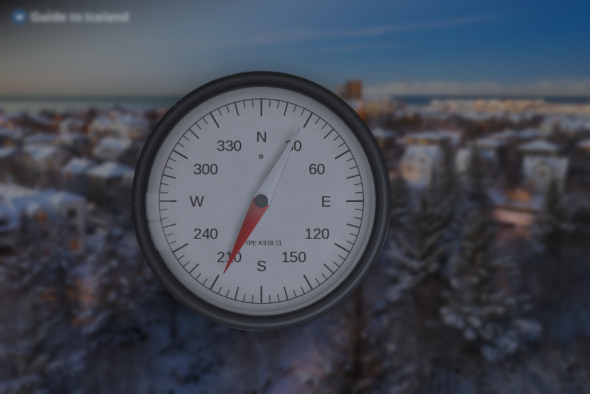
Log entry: 207.5 °
